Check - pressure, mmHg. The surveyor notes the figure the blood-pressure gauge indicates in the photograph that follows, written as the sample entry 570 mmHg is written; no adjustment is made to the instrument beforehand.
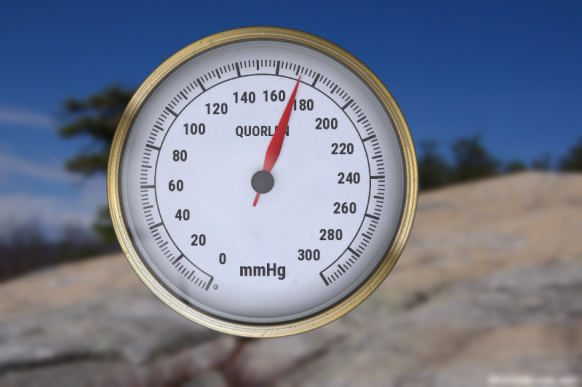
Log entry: 172 mmHg
